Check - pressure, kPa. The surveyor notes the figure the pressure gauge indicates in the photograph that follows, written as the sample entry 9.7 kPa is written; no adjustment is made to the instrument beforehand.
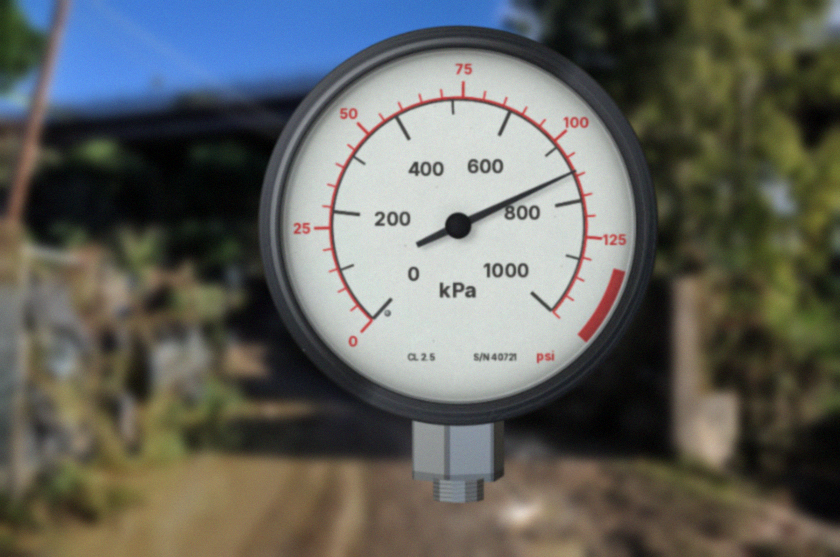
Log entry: 750 kPa
